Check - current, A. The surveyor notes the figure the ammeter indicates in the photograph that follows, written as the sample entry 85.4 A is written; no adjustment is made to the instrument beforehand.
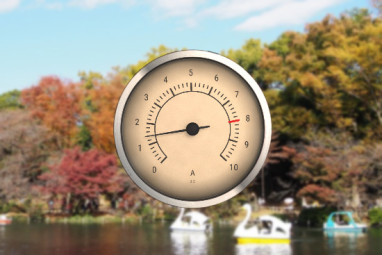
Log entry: 1.4 A
